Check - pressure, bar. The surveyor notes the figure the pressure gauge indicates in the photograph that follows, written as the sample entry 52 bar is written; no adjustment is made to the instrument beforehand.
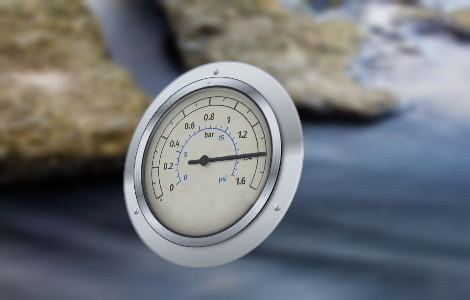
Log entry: 1.4 bar
